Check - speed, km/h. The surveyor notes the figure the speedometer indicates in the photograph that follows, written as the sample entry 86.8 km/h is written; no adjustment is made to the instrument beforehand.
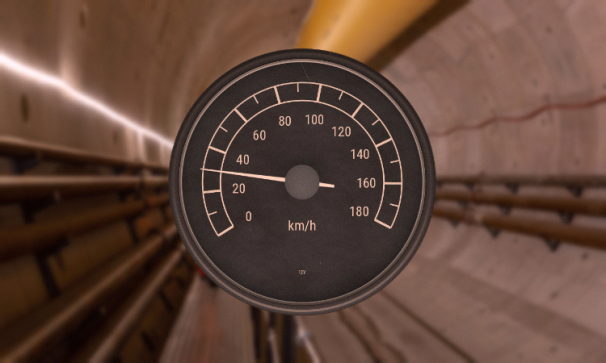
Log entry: 30 km/h
